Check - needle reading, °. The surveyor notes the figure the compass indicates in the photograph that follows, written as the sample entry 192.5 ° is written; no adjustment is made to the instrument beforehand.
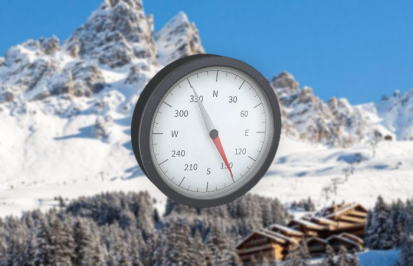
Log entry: 150 °
